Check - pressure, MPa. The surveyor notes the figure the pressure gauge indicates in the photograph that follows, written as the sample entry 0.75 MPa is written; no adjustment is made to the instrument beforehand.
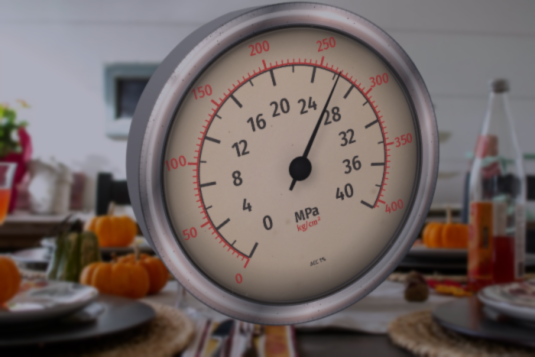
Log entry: 26 MPa
